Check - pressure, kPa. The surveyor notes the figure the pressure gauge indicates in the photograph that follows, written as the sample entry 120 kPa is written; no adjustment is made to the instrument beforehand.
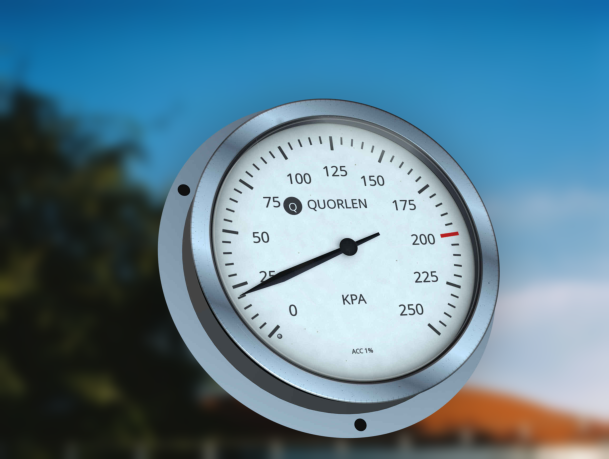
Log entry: 20 kPa
